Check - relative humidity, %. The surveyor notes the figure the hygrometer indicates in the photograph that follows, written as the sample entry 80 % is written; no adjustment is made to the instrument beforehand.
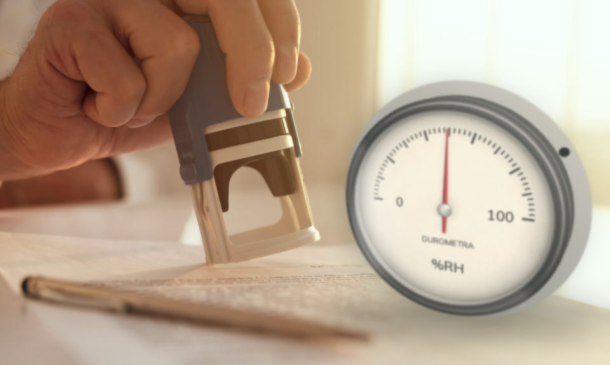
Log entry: 50 %
